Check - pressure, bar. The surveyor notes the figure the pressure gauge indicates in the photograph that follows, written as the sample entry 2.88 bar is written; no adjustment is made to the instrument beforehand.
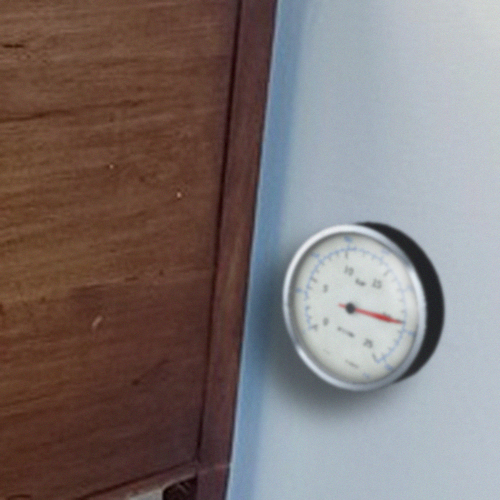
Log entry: 20 bar
